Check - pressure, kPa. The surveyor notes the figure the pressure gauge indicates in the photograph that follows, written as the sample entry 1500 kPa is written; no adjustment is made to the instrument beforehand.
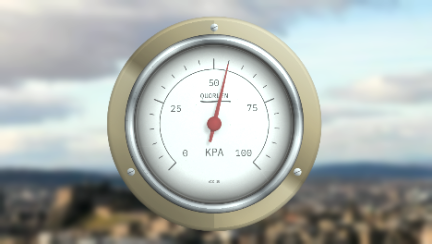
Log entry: 55 kPa
